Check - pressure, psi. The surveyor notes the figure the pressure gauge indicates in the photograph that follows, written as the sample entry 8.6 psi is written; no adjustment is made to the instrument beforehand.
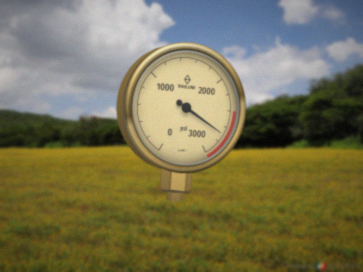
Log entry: 2700 psi
